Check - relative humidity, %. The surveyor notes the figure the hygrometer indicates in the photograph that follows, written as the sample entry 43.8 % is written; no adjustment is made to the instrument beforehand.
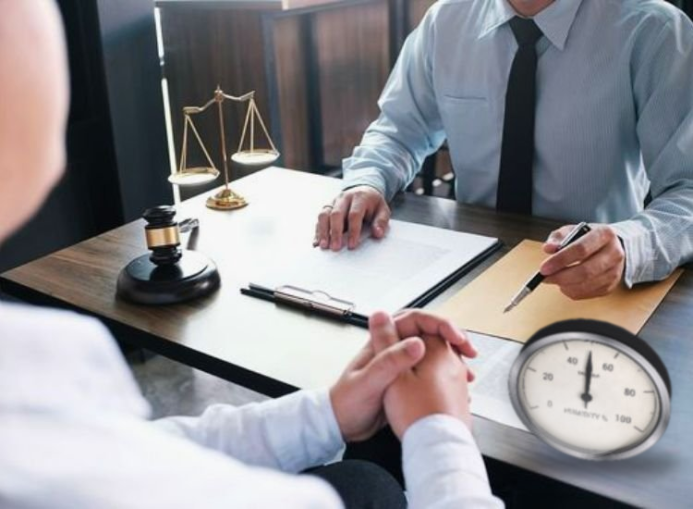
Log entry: 50 %
